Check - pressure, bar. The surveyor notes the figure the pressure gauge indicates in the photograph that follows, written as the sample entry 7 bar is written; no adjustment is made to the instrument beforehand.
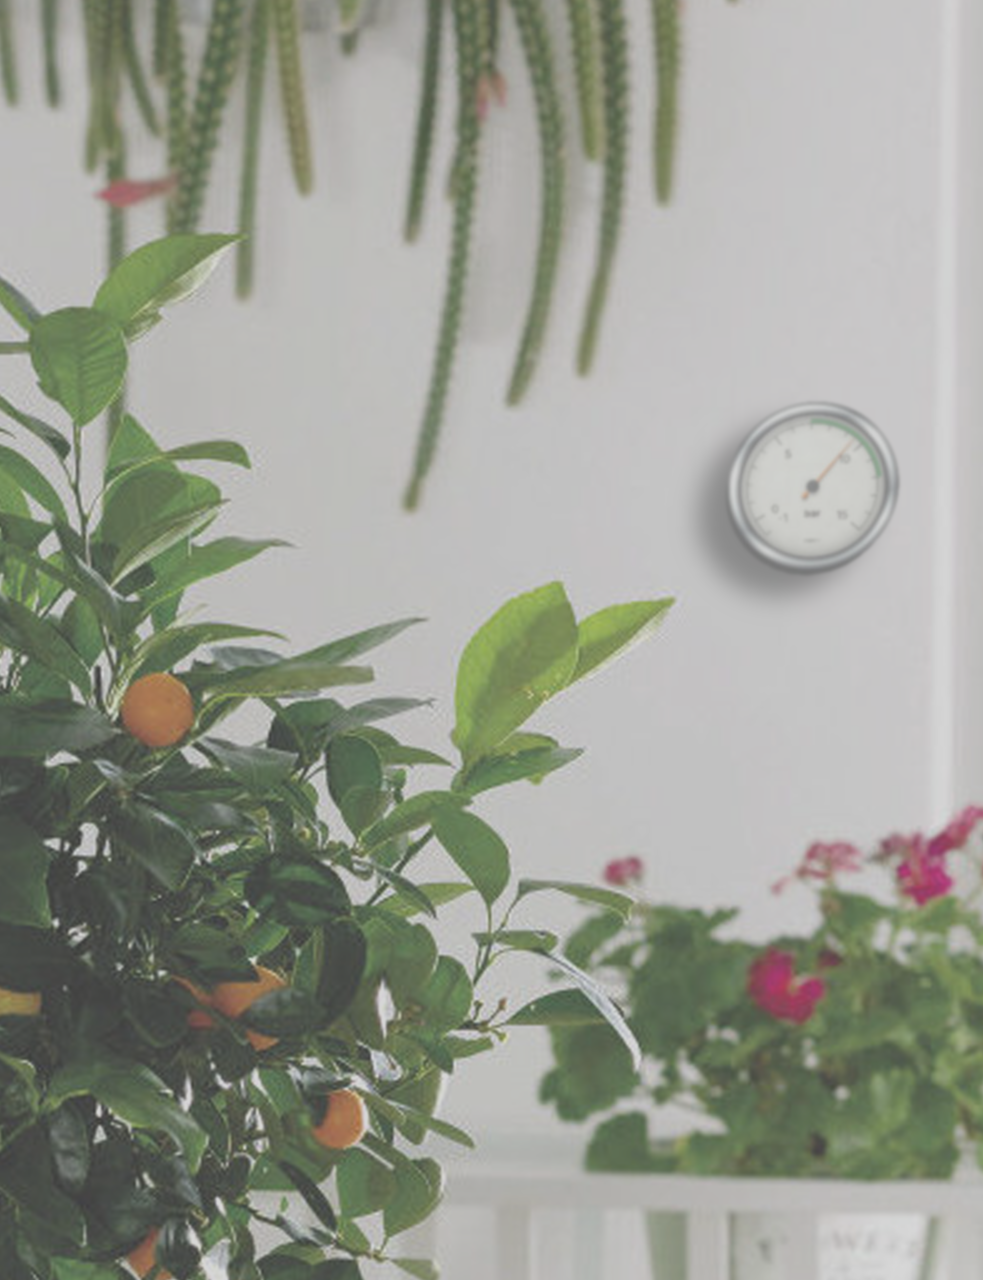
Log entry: 9.5 bar
